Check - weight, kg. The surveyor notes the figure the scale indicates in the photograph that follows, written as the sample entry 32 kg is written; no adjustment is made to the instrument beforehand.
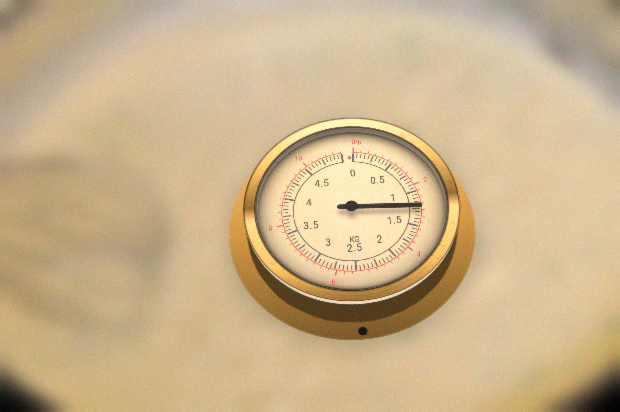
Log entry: 1.25 kg
